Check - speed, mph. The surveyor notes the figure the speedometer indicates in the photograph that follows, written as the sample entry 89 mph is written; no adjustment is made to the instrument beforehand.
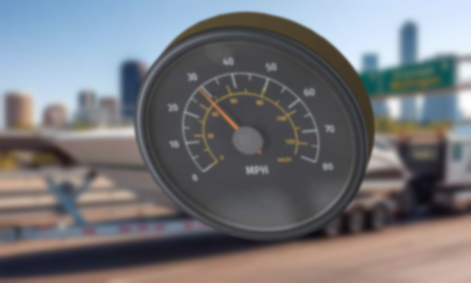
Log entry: 30 mph
